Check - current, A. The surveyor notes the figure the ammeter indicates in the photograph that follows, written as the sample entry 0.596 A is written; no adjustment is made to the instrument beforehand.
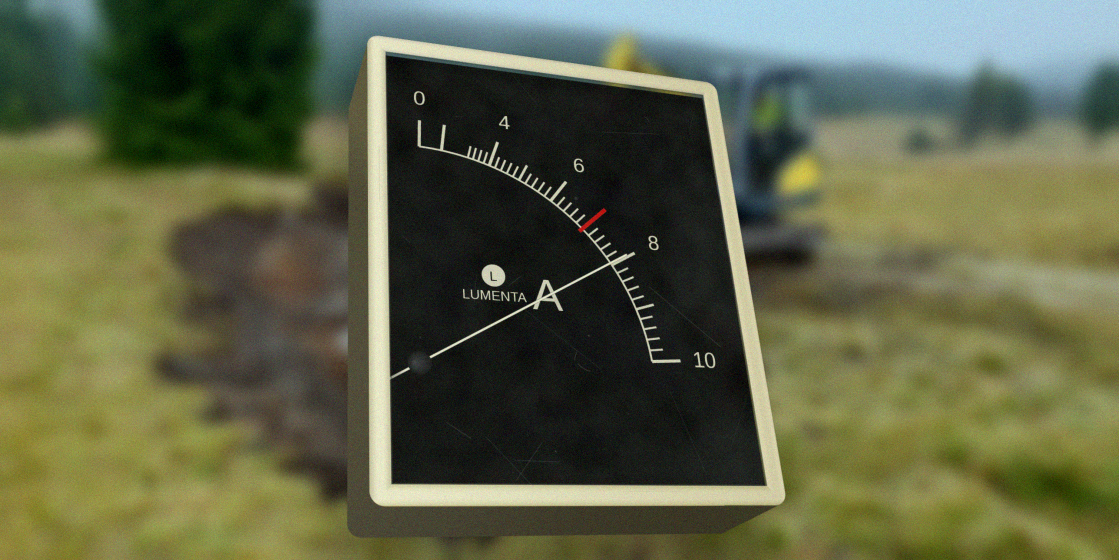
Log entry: 8 A
